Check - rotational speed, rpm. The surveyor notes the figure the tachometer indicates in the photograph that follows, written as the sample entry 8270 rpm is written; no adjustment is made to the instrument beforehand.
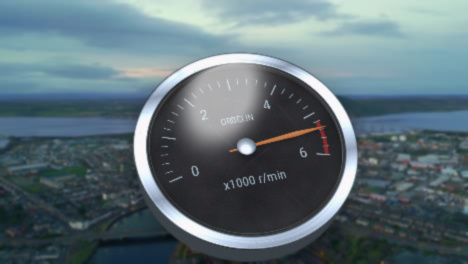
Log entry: 5400 rpm
